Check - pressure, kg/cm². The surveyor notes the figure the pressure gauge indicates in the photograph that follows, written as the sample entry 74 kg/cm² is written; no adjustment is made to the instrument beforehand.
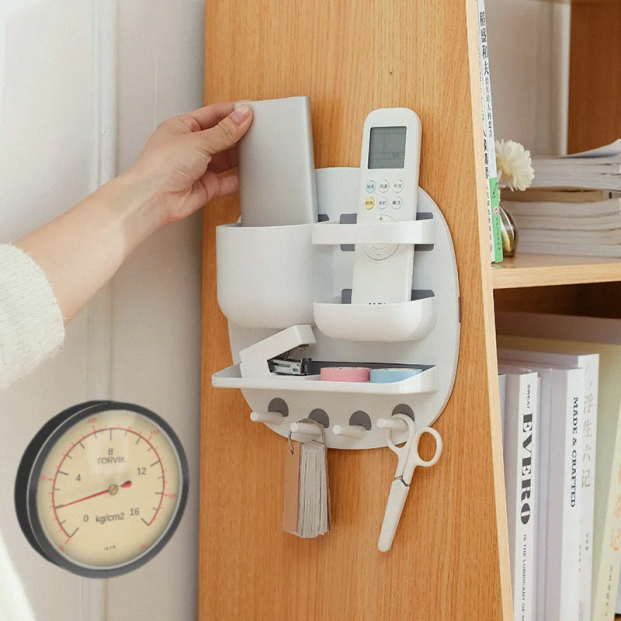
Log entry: 2 kg/cm²
